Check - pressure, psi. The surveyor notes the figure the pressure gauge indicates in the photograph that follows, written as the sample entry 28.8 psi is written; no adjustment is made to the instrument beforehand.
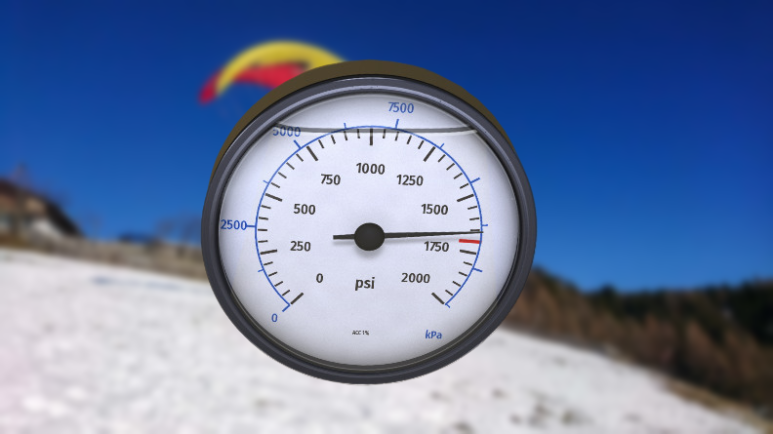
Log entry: 1650 psi
